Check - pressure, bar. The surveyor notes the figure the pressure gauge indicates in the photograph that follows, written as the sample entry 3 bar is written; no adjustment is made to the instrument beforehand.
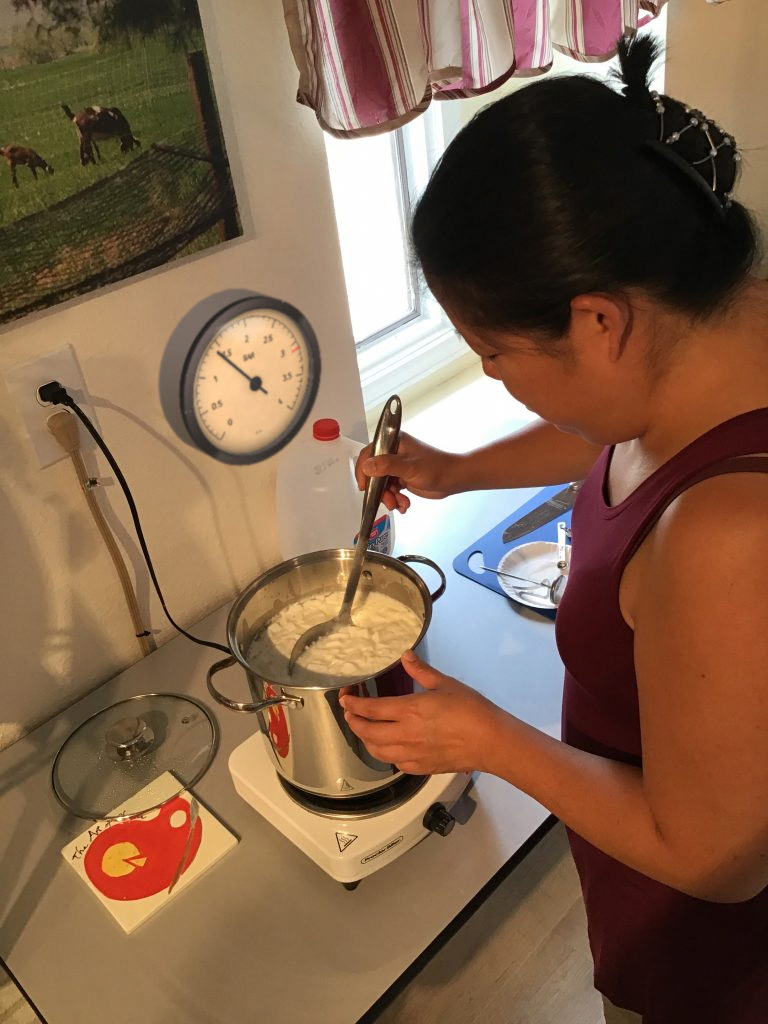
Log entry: 1.4 bar
